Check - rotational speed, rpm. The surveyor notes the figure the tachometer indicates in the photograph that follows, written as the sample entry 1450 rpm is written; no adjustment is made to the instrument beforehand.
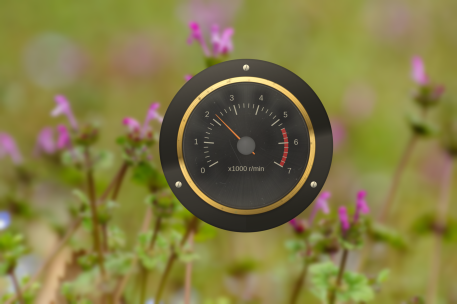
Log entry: 2200 rpm
